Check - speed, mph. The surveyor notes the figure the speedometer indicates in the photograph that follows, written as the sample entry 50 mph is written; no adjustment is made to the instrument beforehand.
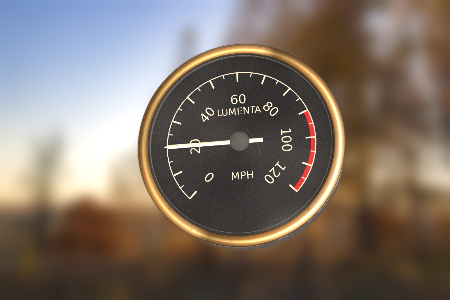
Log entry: 20 mph
